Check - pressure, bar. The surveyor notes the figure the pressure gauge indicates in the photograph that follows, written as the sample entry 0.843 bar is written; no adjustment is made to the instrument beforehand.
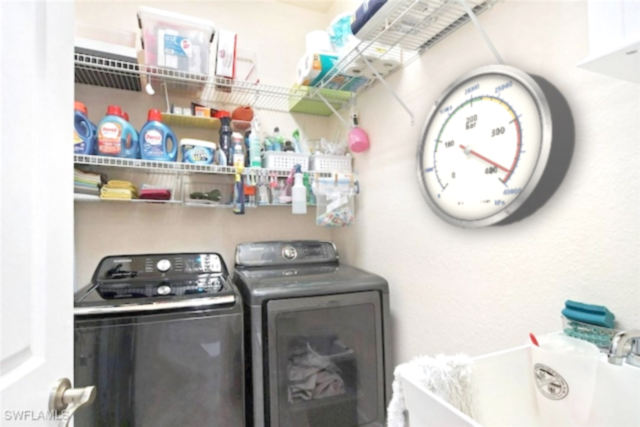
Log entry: 380 bar
